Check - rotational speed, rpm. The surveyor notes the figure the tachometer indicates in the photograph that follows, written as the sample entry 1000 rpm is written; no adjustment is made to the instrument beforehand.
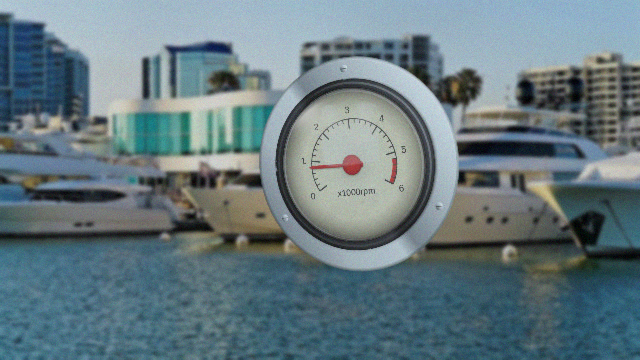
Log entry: 800 rpm
